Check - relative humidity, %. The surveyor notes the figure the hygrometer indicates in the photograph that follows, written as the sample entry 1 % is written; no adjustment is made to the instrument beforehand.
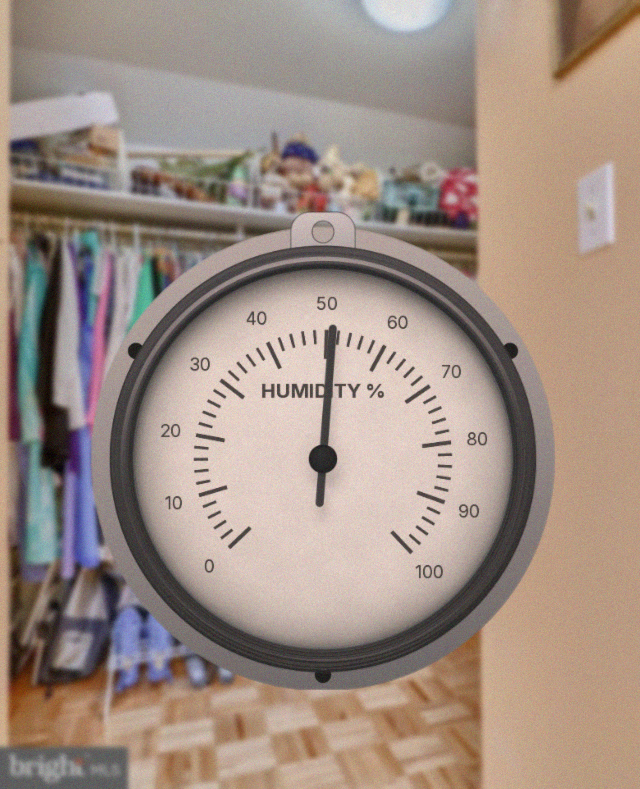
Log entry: 51 %
